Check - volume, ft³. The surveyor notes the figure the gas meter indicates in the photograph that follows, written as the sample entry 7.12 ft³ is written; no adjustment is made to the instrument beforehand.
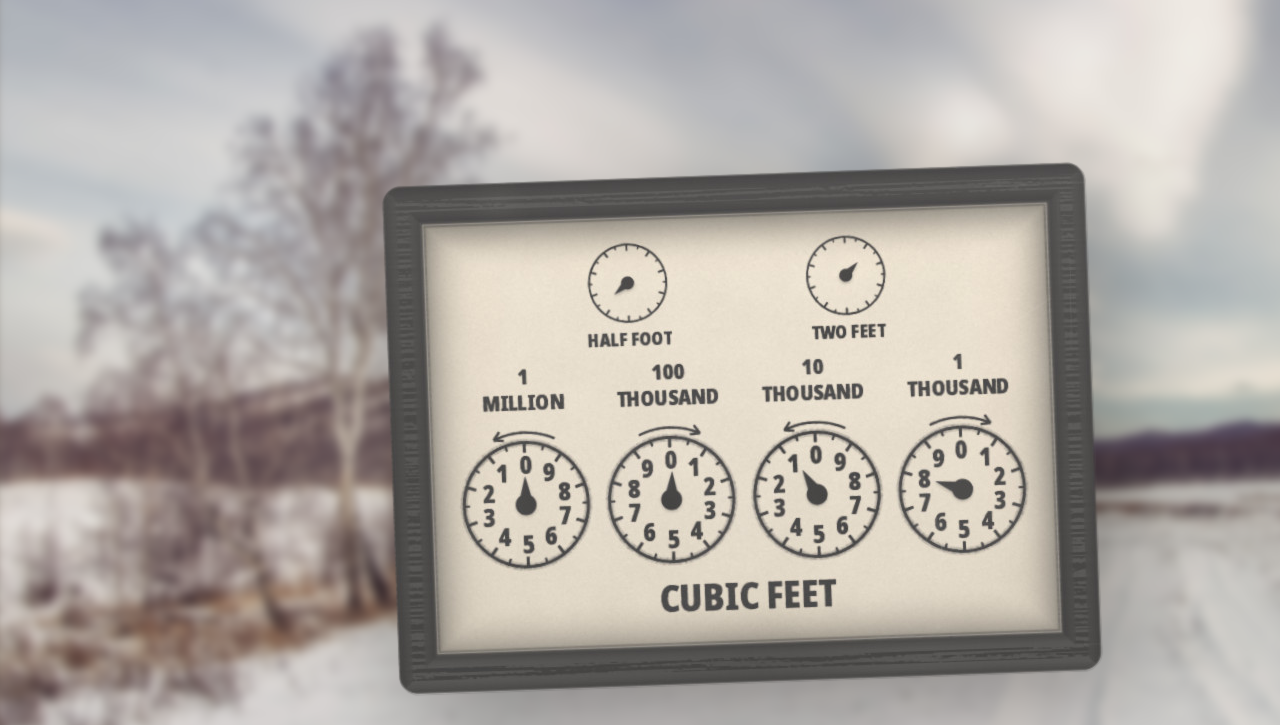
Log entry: 800 ft³
